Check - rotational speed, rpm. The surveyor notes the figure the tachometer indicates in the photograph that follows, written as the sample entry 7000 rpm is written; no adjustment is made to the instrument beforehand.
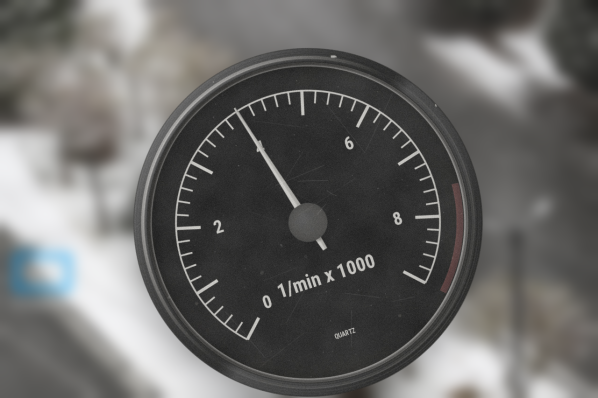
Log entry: 4000 rpm
